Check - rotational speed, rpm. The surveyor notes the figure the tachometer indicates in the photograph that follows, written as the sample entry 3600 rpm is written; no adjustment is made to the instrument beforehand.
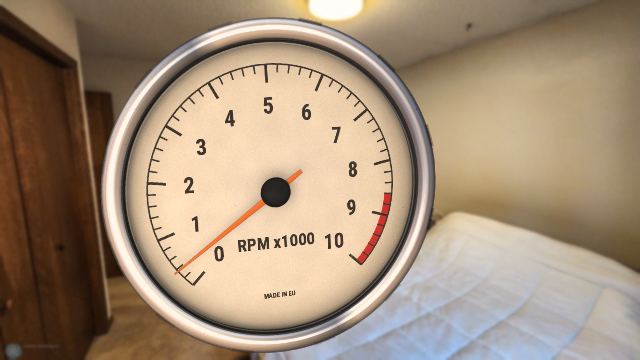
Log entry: 400 rpm
